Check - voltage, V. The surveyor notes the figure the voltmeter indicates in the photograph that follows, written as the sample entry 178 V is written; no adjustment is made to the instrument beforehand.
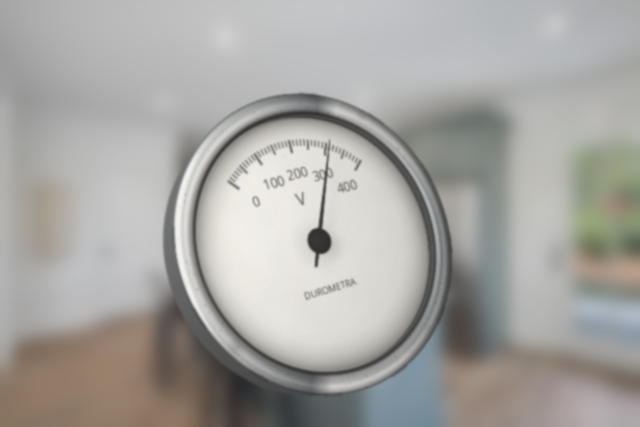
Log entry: 300 V
